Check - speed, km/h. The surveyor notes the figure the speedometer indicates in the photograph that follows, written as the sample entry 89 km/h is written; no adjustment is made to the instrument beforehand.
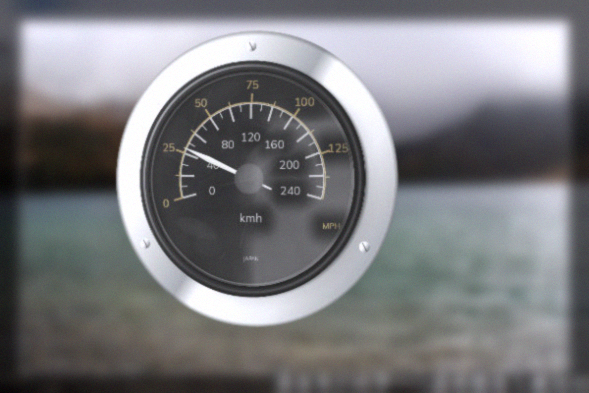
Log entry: 45 km/h
